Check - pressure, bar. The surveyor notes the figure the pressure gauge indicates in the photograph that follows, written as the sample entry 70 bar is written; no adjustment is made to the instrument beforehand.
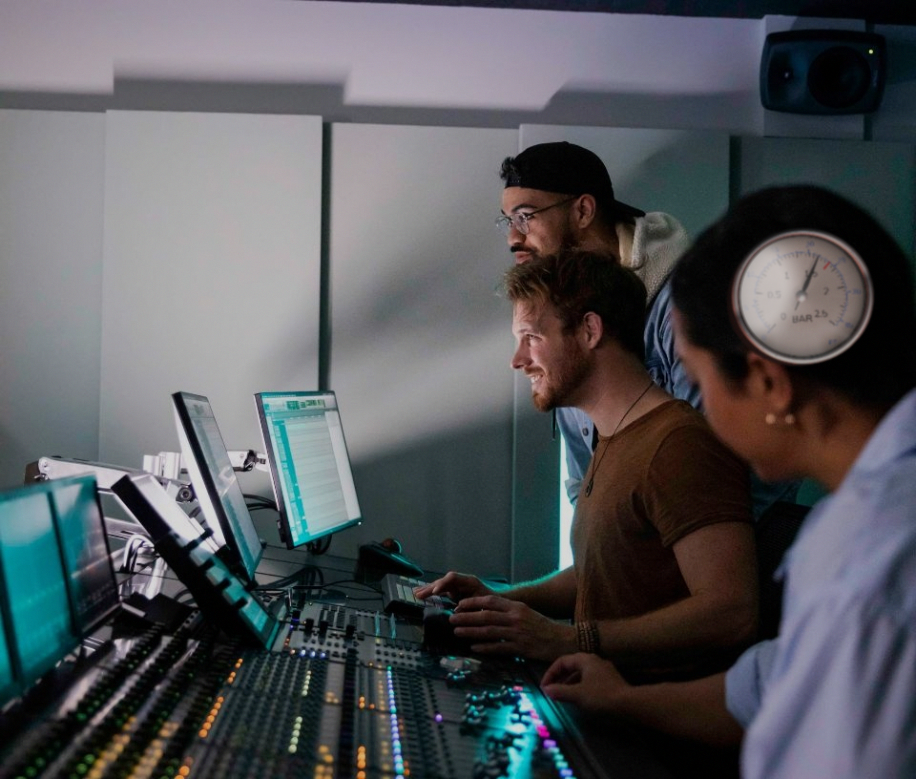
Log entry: 1.5 bar
